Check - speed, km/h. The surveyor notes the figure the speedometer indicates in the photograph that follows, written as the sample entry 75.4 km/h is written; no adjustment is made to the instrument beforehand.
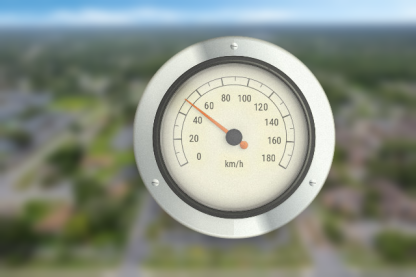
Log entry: 50 km/h
